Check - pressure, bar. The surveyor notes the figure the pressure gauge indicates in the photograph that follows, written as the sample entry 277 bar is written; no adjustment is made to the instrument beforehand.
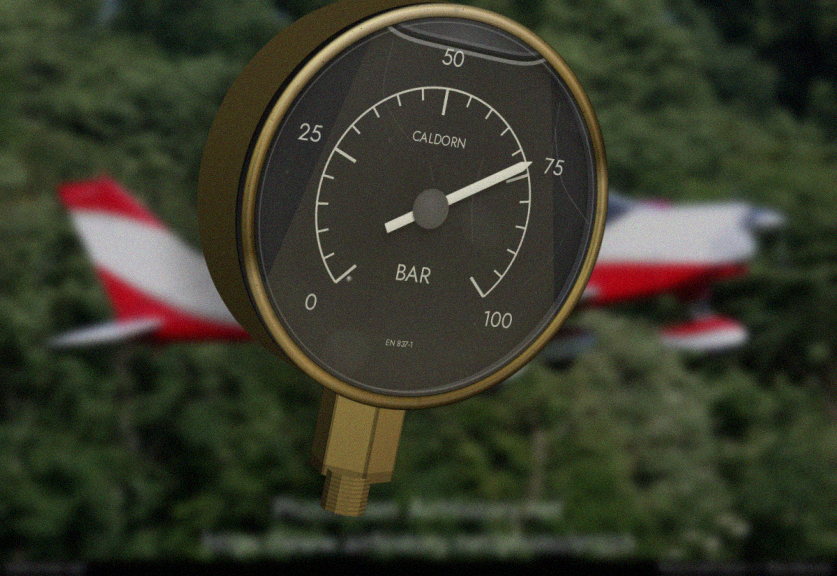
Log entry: 72.5 bar
